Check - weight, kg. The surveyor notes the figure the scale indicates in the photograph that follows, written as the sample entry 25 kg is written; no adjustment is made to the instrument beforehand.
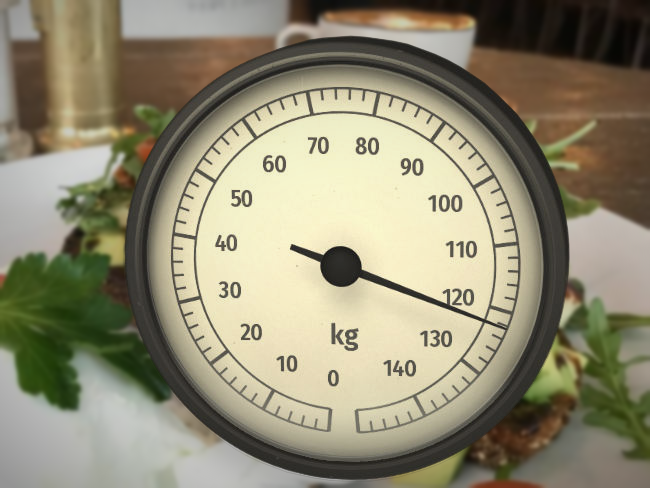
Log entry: 122 kg
